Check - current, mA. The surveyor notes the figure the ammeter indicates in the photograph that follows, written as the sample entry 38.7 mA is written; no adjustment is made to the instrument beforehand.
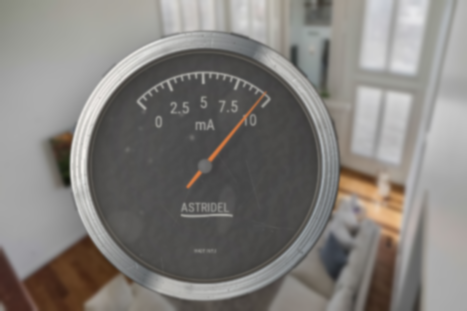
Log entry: 9.5 mA
